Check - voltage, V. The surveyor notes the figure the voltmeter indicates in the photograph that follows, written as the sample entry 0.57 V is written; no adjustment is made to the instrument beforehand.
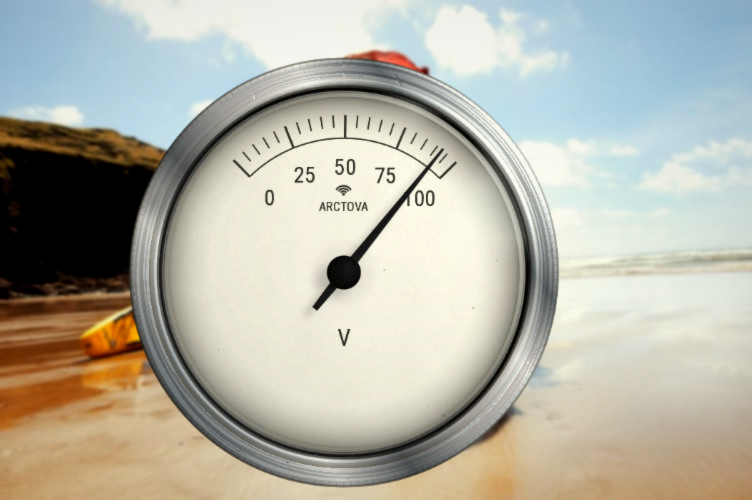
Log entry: 92.5 V
